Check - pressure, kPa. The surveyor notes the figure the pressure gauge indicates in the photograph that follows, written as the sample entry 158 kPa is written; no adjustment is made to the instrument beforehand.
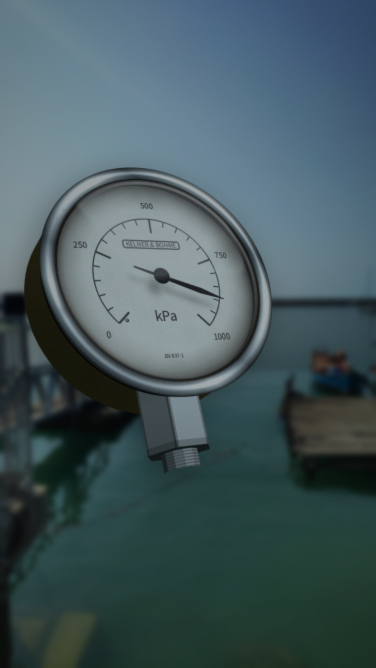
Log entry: 900 kPa
